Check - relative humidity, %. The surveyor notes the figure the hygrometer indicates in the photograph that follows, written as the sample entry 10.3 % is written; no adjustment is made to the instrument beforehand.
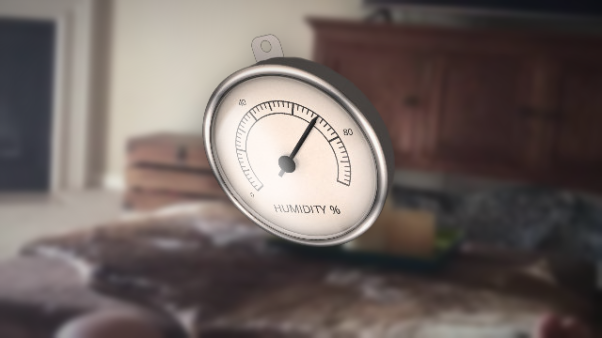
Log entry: 70 %
